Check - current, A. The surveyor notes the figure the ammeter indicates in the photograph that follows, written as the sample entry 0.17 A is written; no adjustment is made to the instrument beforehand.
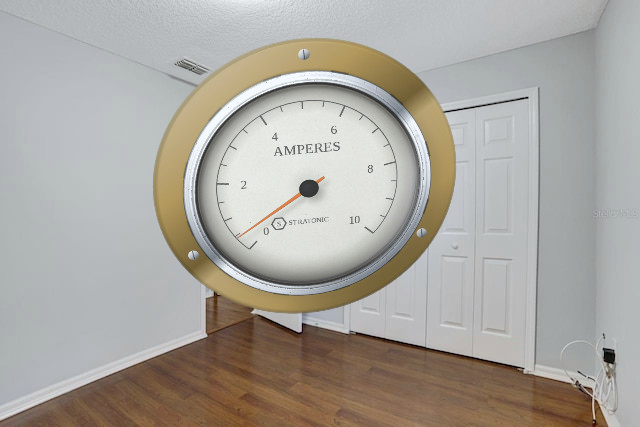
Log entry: 0.5 A
